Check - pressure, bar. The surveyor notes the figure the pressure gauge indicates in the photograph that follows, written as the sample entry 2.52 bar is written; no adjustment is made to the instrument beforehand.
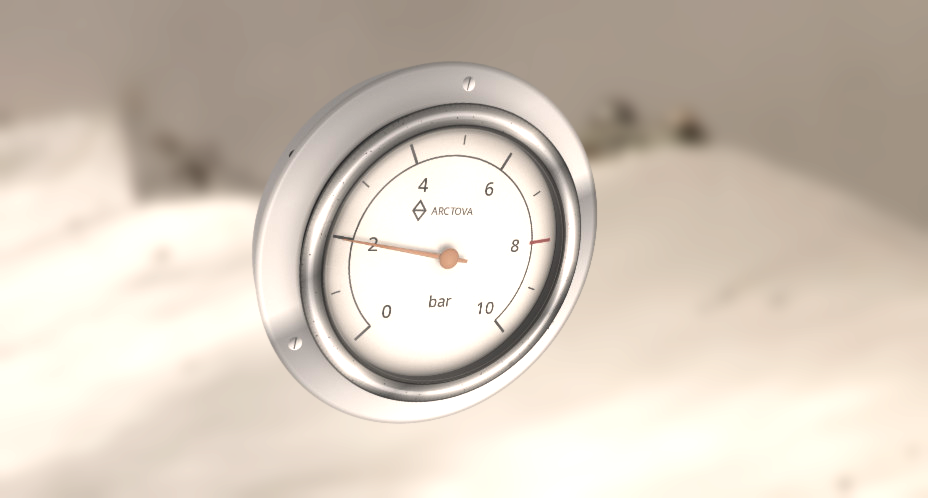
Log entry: 2 bar
